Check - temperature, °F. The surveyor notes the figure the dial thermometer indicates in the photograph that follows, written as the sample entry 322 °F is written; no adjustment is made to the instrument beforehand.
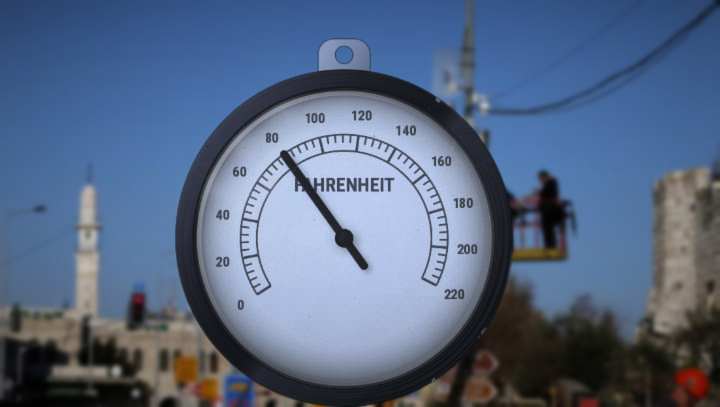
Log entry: 80 °F
